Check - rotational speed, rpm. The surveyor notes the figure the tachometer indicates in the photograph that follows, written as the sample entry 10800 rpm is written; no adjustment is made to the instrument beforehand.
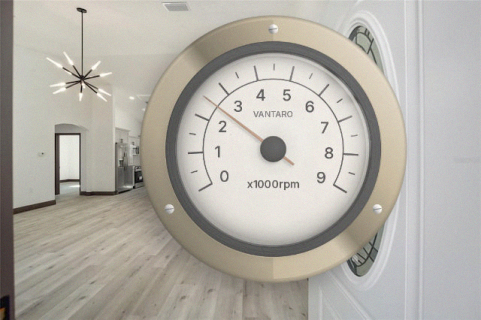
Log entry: 2500 rpm
